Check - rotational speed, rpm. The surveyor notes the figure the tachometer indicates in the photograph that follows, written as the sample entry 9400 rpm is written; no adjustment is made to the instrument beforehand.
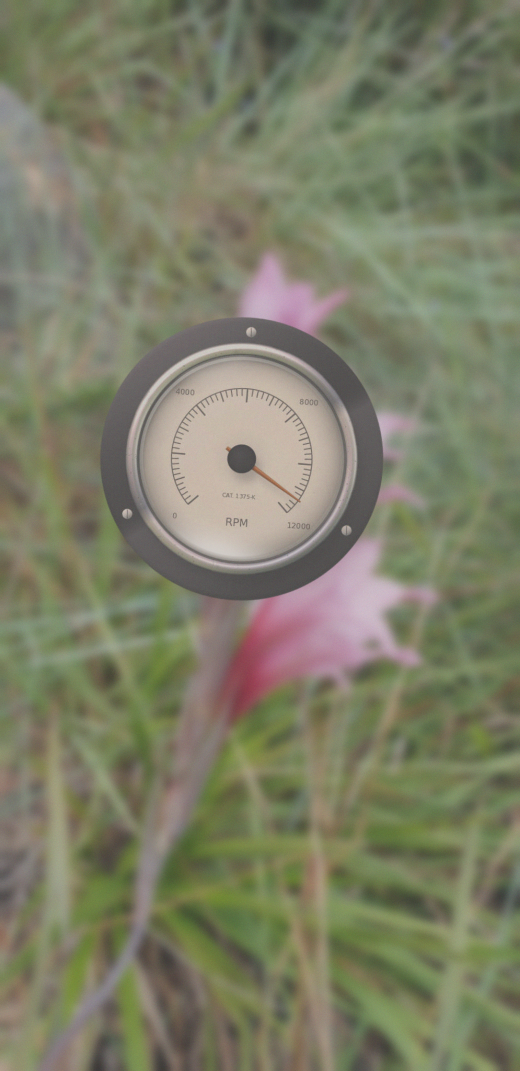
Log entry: 11400 rpm
